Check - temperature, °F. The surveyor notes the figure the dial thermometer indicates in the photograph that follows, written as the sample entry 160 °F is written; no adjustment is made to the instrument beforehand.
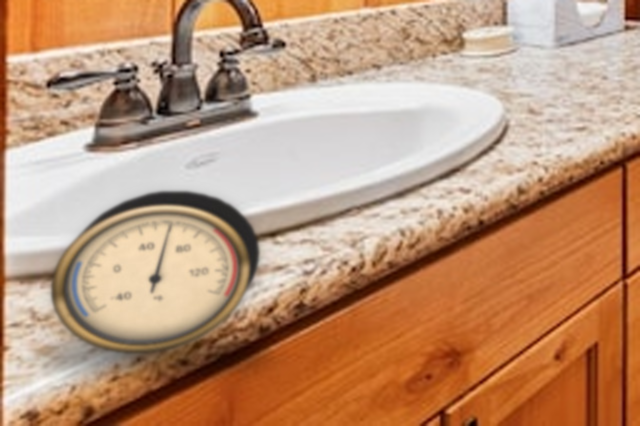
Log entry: 60 °F
